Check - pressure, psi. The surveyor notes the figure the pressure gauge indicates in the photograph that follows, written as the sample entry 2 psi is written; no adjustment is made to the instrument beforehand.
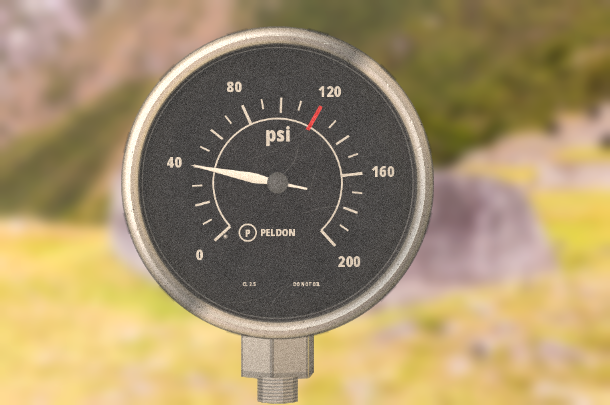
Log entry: 40 psi
